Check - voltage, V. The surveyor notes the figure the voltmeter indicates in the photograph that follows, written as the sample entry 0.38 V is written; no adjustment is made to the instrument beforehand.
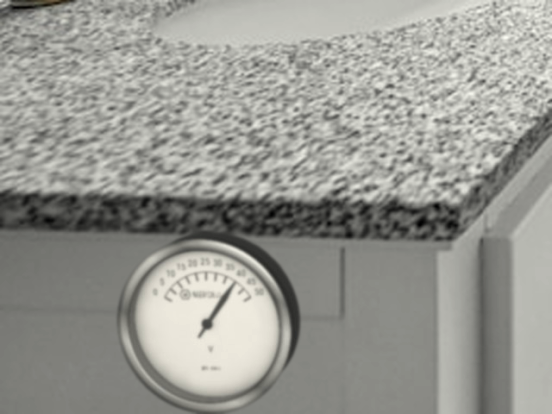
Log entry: 40 V
